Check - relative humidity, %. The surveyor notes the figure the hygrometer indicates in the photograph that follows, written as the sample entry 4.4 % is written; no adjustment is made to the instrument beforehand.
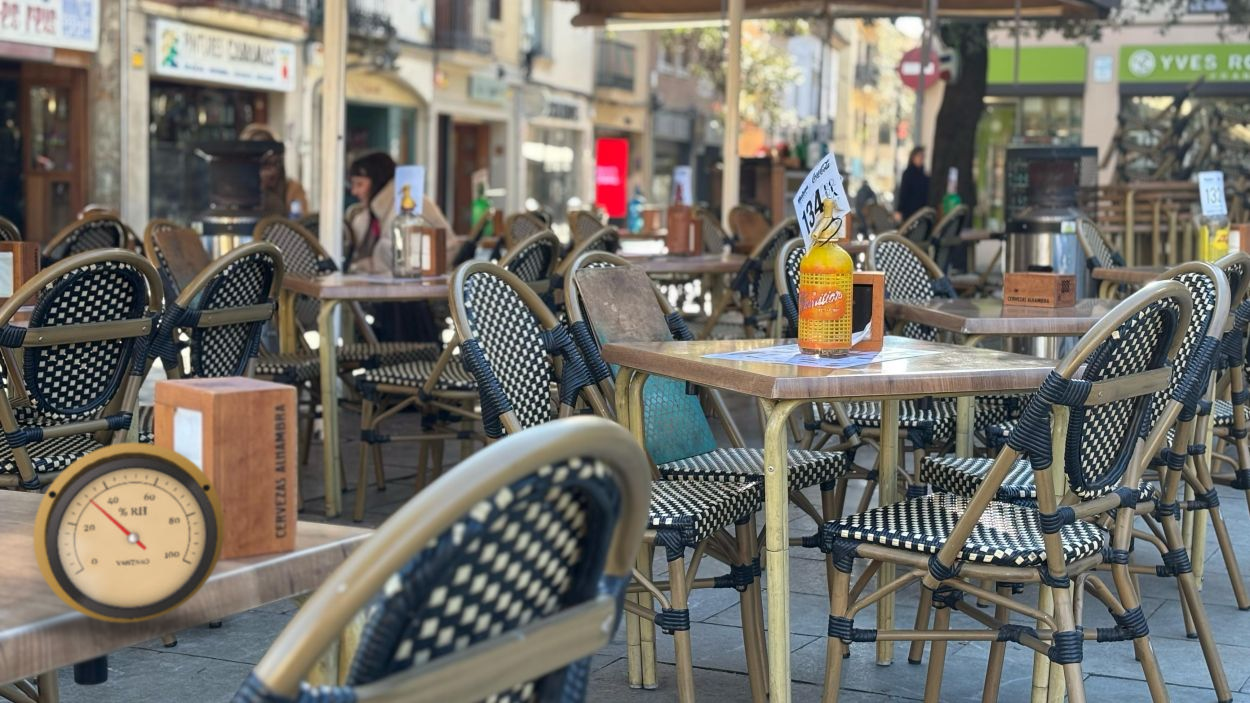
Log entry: 32 %
